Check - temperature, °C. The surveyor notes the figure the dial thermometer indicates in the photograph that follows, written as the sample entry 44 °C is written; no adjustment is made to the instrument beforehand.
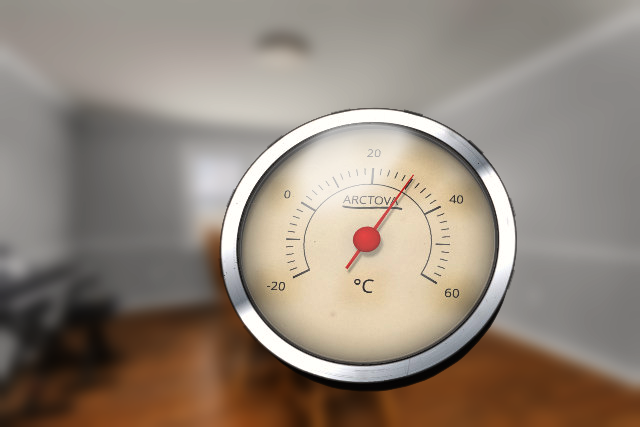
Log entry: 30 °C
